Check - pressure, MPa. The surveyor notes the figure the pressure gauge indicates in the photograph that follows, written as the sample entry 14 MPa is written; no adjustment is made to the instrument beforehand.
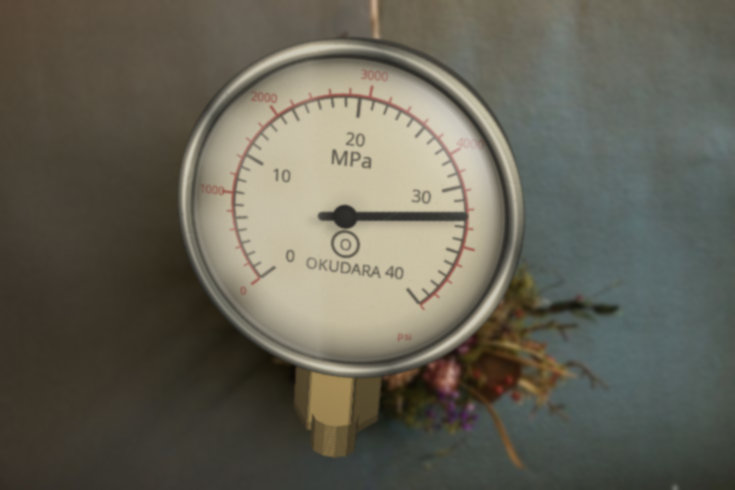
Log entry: 32 MPa
